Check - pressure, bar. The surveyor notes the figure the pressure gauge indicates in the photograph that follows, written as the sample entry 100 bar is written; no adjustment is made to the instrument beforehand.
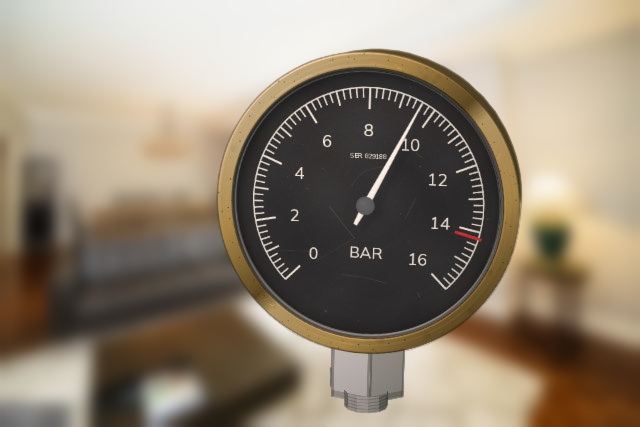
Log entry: 9.6 bar
